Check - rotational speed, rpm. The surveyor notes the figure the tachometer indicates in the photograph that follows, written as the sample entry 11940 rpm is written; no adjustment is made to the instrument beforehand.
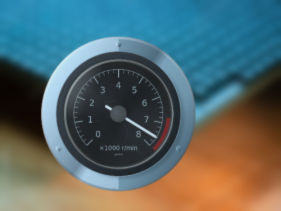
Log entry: 7600 rpm
